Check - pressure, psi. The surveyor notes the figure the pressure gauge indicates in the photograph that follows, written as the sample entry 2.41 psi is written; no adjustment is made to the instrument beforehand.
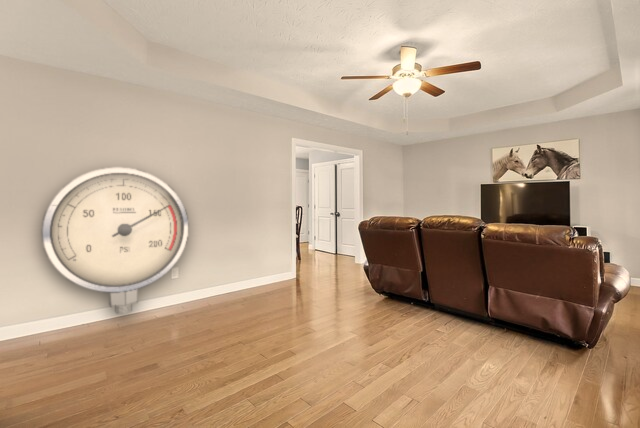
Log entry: 150 psi
